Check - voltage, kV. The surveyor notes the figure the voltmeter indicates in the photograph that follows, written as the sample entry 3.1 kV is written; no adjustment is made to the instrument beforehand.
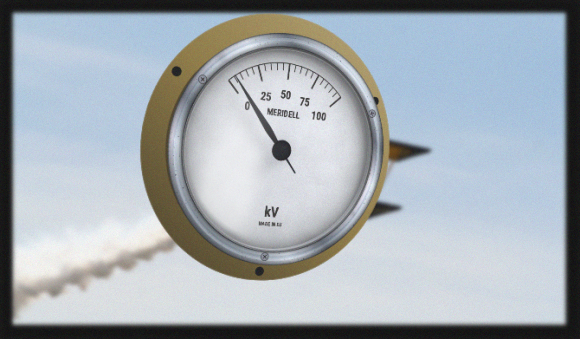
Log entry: 5 kV
